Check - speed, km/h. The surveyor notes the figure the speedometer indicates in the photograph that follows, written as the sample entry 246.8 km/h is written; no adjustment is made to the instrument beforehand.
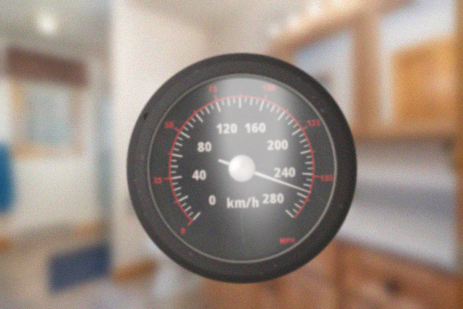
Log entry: 255 km/h
